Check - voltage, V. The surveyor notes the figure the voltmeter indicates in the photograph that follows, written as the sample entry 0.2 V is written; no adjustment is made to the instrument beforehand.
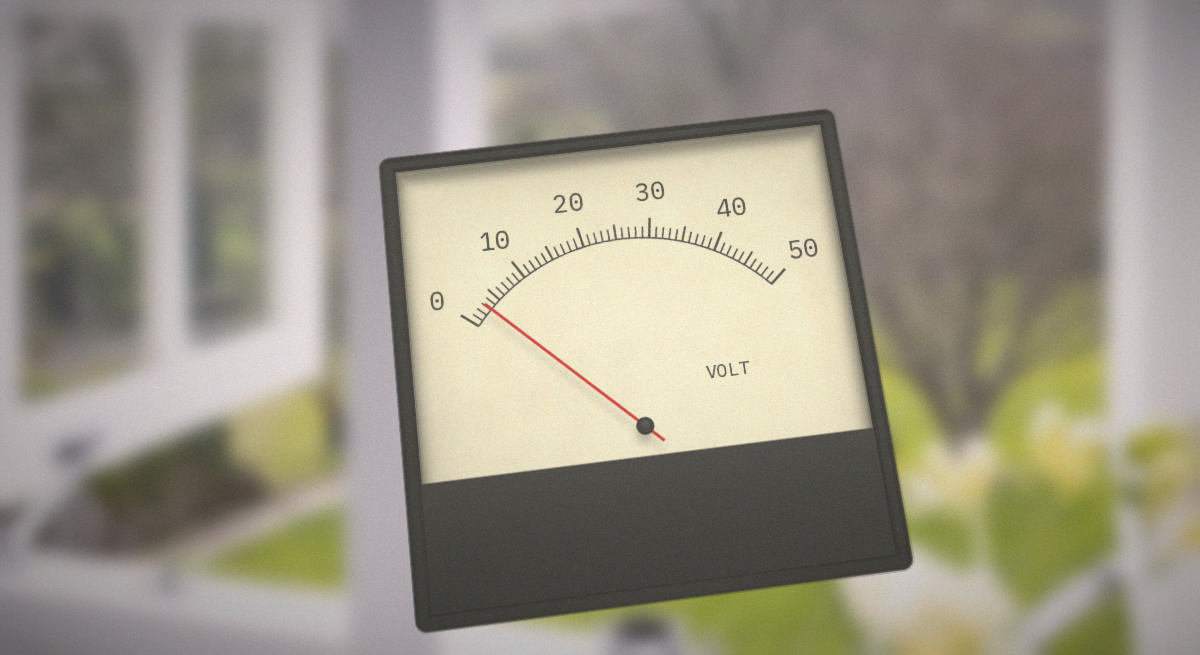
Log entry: 3 V
